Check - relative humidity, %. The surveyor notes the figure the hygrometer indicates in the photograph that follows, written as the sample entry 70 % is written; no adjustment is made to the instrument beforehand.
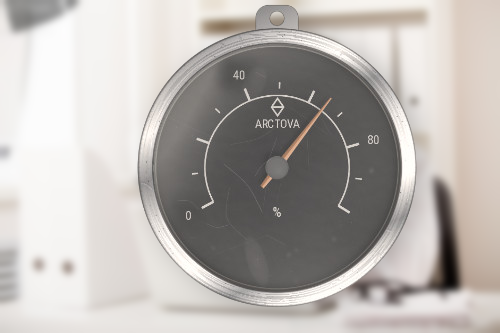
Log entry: 65 %
